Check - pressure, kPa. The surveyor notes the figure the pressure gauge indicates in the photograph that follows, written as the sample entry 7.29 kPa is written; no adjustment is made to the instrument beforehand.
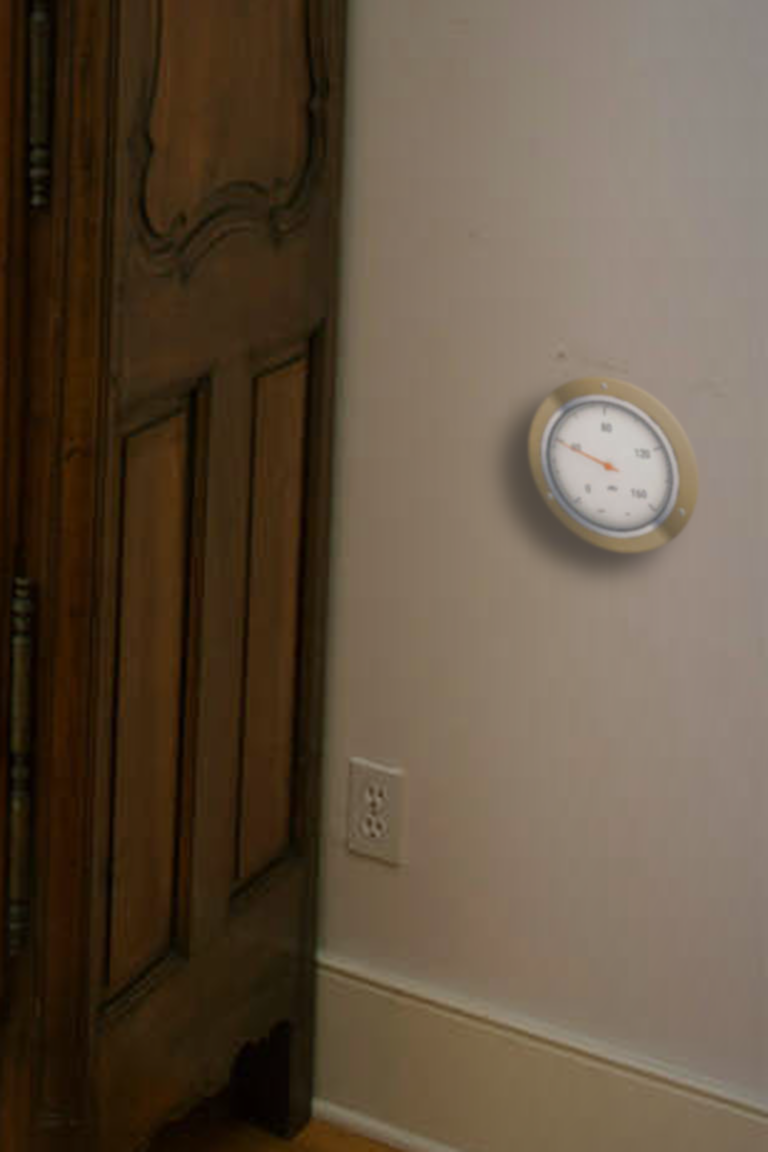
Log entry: 40 kPa
